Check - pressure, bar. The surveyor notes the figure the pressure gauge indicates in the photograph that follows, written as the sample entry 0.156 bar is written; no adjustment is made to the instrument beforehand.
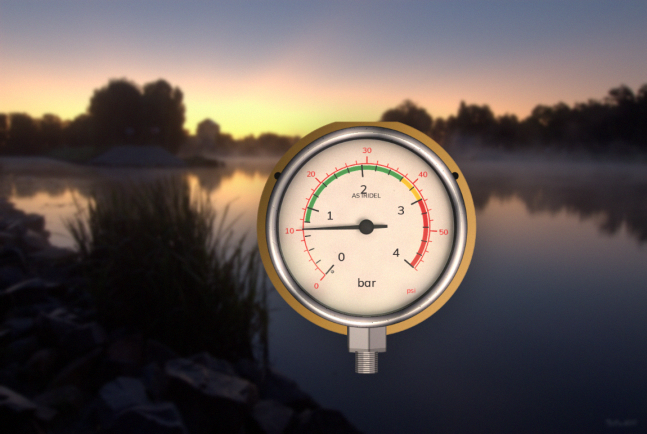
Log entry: 0.7 bar
